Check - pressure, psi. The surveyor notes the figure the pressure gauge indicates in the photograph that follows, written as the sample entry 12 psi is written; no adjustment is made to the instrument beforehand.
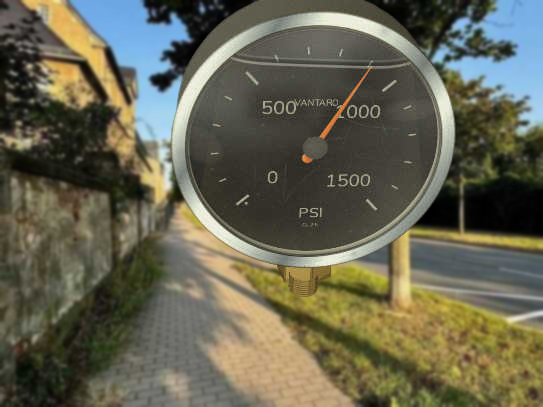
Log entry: 900 psi
